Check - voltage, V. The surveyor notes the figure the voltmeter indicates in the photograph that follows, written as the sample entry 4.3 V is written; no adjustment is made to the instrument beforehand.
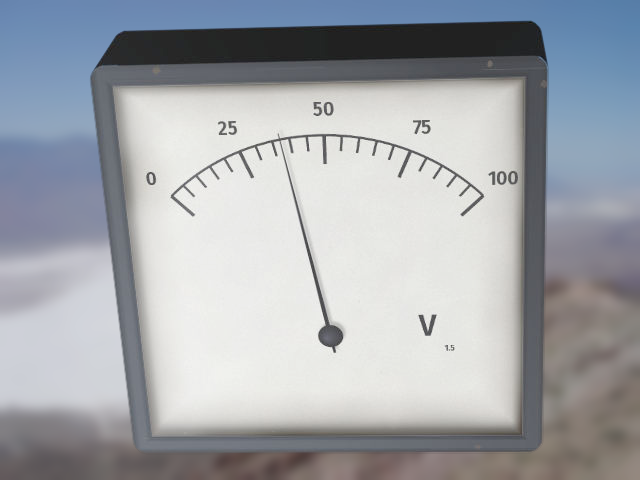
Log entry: 37.5 V
